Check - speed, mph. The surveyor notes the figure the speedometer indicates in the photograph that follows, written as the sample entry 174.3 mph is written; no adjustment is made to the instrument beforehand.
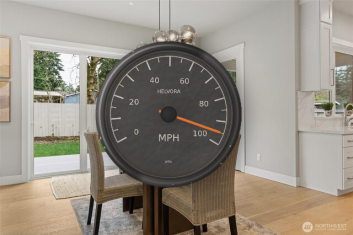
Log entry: 95 mph
